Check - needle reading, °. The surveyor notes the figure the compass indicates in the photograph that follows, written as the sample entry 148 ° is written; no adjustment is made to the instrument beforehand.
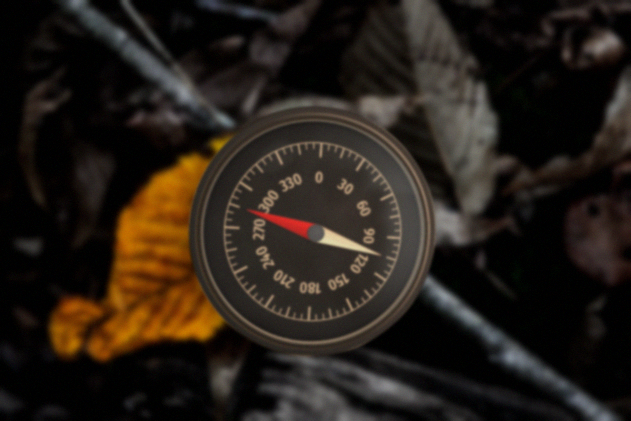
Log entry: 285 °
